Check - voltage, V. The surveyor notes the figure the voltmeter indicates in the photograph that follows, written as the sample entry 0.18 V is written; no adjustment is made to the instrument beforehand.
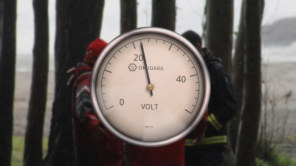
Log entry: 22 V
